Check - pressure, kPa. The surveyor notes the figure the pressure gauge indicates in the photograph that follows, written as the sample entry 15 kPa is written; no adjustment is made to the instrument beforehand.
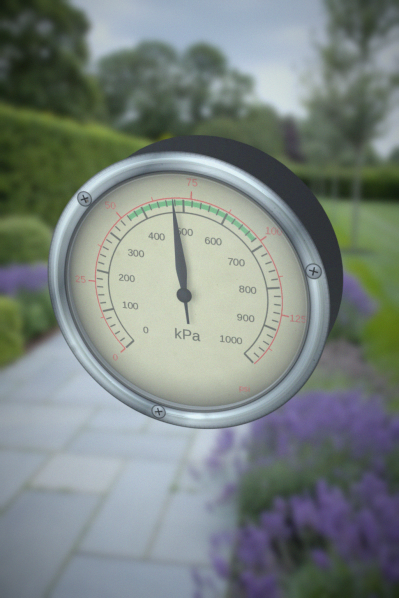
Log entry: 480 kPa
